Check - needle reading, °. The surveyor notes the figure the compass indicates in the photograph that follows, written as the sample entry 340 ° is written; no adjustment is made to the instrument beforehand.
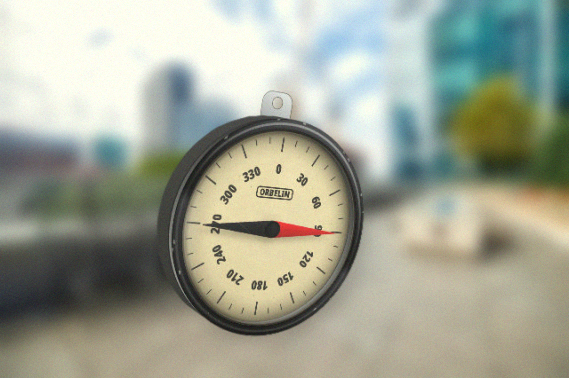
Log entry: 90 °
